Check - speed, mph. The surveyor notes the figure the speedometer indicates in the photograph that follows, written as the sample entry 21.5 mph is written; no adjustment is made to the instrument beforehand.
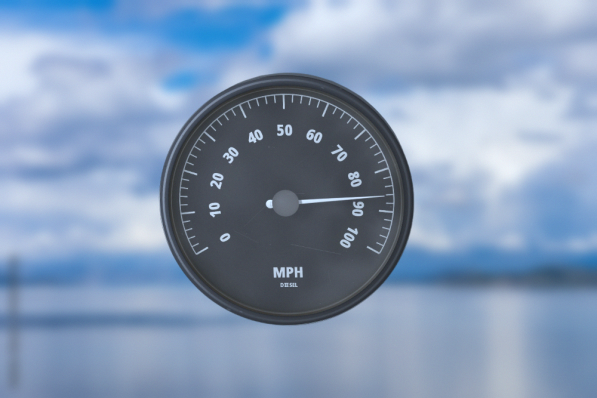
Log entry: 86 mph
